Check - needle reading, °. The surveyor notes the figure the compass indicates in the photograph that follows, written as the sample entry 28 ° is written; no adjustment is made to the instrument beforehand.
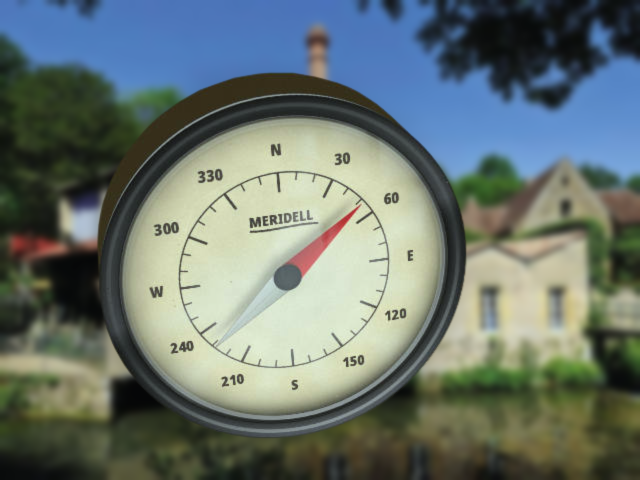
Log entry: 50 °
